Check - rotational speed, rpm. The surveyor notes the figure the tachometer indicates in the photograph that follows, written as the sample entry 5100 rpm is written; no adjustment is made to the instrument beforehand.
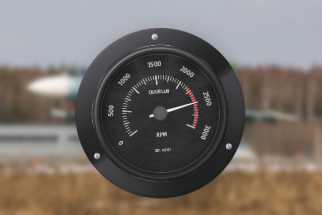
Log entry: 2500 rpm
